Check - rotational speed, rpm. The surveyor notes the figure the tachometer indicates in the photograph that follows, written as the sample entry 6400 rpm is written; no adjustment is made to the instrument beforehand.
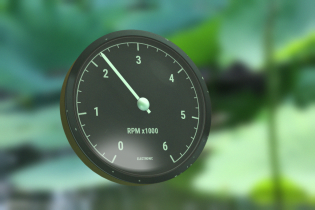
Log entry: 2200 rpm
